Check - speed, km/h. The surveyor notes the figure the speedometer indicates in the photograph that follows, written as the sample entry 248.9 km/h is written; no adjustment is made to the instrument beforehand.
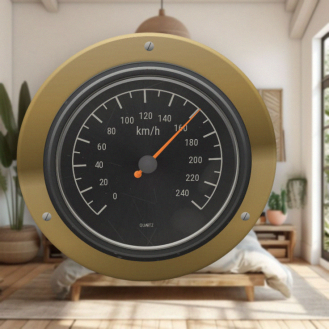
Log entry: 160 km/h
